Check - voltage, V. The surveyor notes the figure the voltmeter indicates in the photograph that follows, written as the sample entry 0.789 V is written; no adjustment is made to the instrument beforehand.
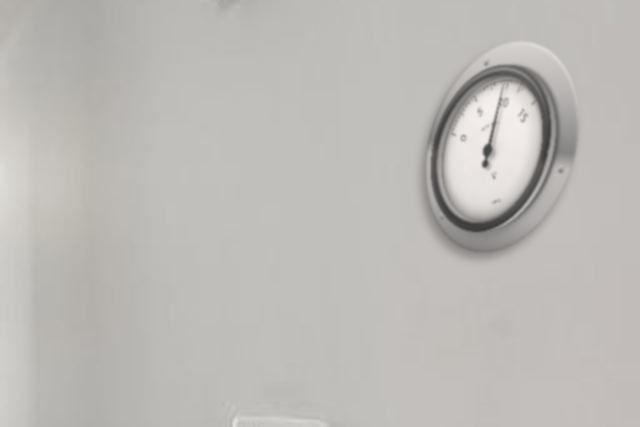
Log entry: 10 V
